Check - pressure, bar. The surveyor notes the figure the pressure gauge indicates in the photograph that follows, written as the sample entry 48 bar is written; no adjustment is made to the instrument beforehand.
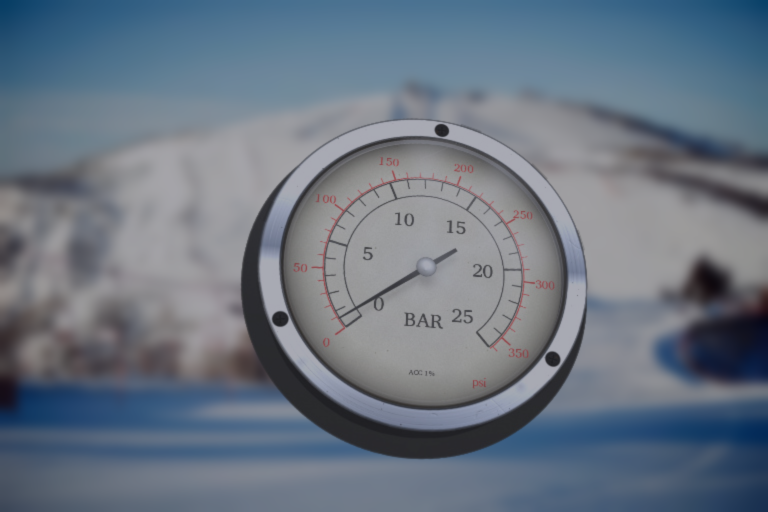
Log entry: 0.5 bar
